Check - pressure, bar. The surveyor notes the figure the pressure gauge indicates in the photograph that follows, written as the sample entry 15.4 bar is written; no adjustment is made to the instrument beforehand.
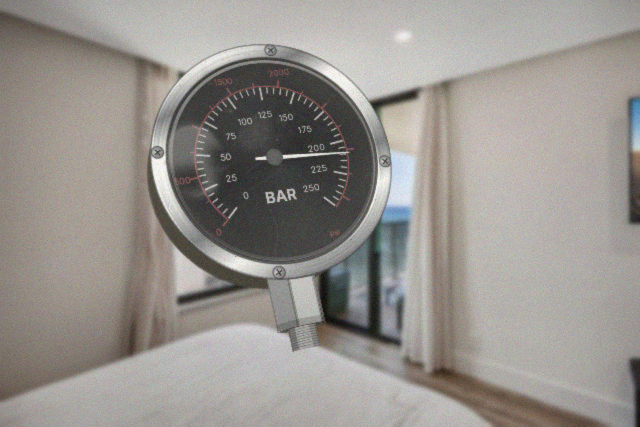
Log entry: 210 bar
